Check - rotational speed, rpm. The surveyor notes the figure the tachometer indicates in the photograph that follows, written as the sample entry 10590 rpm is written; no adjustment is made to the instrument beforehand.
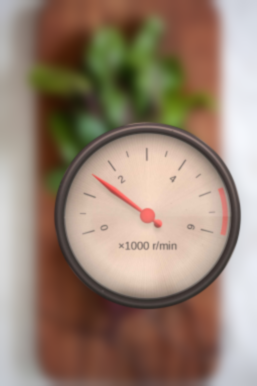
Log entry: 1500 rpm
